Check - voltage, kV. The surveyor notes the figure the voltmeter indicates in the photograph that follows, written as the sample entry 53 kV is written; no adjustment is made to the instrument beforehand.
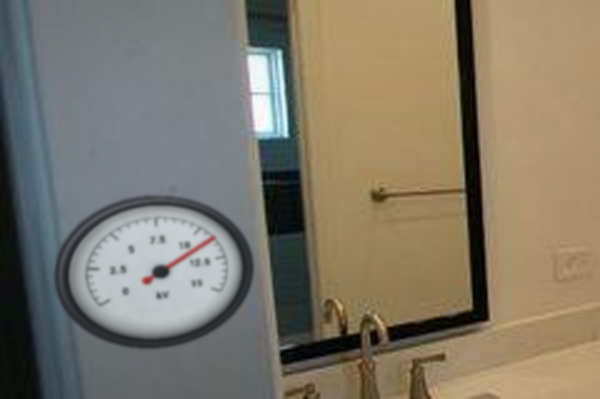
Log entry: 11 kV
